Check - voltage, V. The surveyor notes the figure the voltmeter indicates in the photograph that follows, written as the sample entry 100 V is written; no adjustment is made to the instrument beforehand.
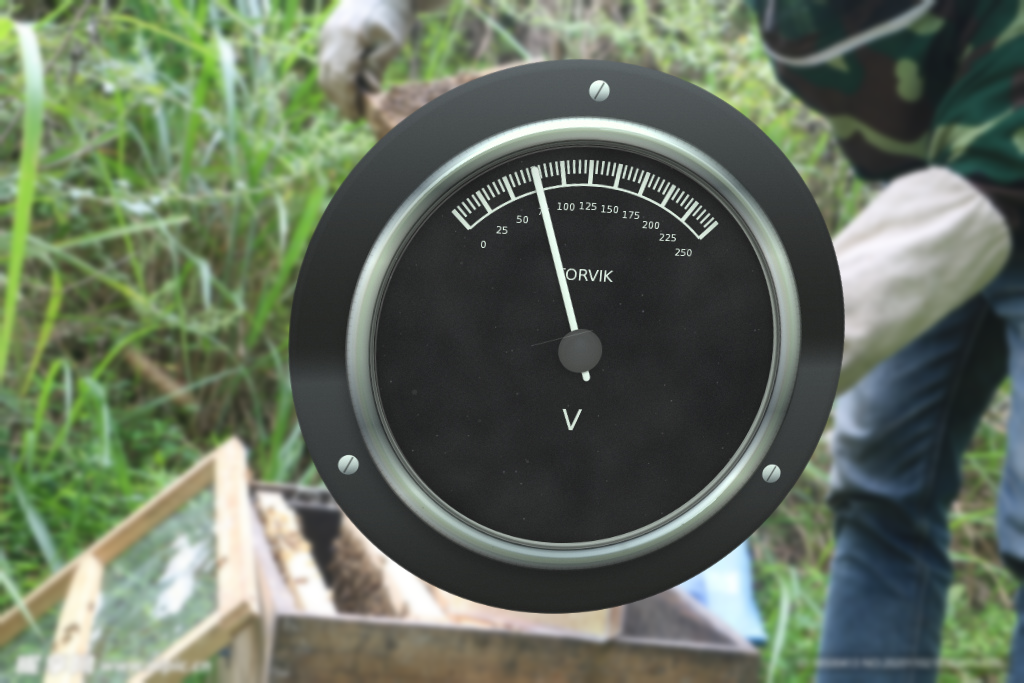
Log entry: 75 V
